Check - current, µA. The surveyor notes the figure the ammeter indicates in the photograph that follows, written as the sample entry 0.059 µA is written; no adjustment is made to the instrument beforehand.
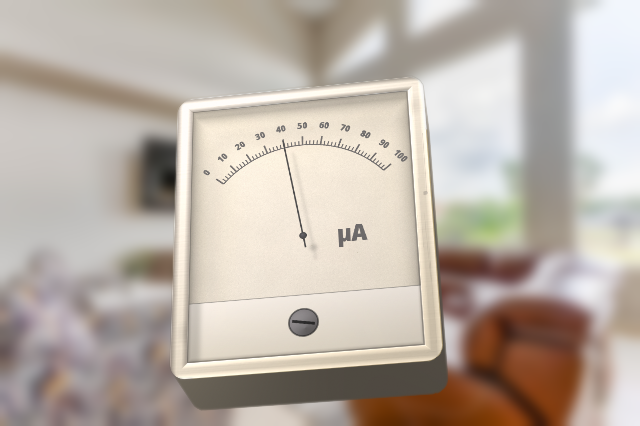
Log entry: 40 µA
